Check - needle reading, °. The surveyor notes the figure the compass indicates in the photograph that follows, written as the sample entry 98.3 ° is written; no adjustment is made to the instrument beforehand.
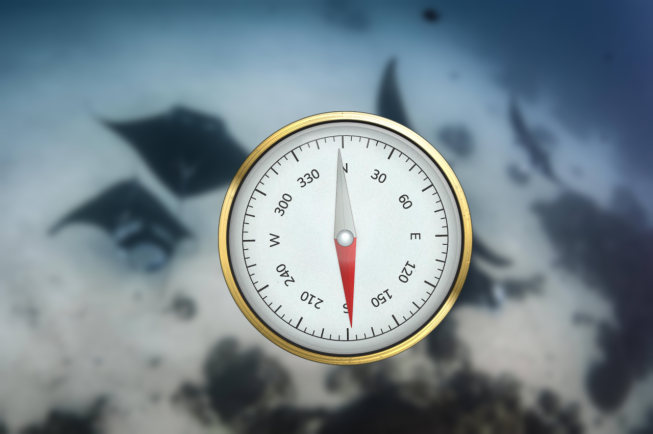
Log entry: 177.5 °
